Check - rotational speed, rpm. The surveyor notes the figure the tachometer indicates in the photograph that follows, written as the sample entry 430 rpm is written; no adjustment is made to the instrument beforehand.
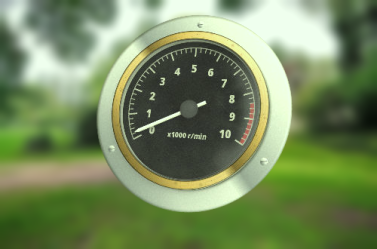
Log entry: 200 rpm
